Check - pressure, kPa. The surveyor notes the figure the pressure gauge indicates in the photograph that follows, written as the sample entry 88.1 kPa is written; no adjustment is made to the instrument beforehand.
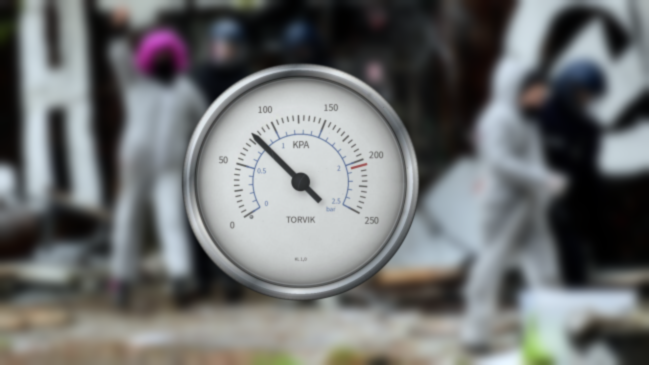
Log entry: 80 kPa
